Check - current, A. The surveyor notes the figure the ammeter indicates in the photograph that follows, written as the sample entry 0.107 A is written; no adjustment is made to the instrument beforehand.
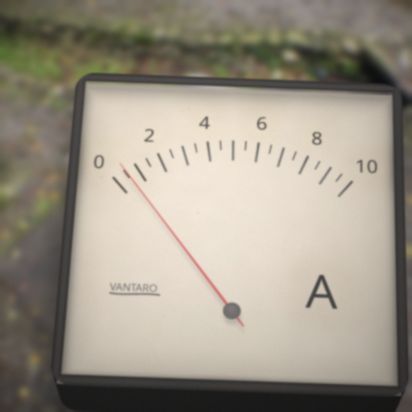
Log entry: 0.5 A
